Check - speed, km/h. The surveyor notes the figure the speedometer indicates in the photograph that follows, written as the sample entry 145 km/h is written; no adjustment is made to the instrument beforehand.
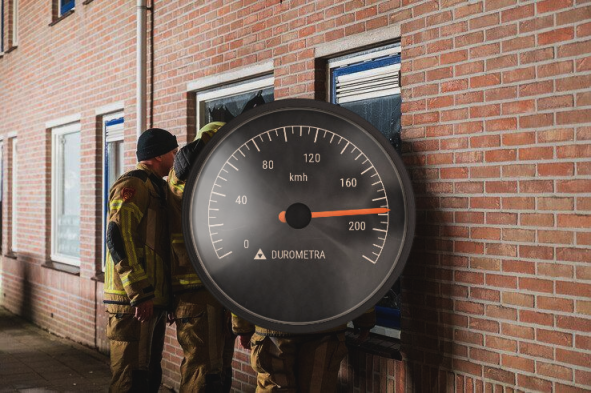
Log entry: 187.5 km/h
